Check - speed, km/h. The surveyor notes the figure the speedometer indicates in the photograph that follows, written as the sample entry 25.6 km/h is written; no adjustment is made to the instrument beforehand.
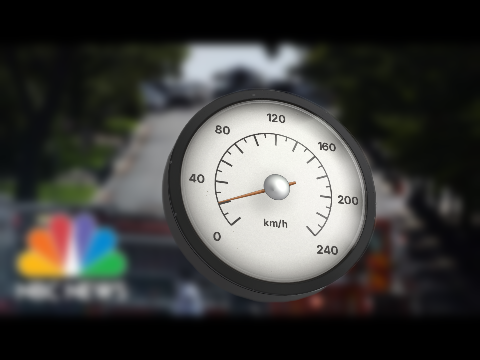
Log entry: 20 km/h
